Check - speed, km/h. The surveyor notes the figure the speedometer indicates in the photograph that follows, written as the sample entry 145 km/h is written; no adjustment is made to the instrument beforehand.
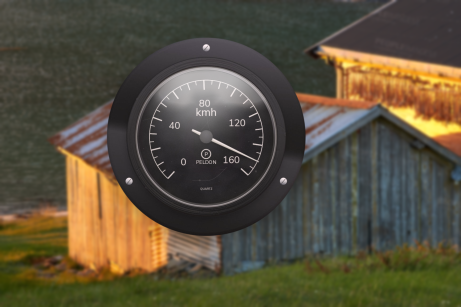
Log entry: 150 km/h
